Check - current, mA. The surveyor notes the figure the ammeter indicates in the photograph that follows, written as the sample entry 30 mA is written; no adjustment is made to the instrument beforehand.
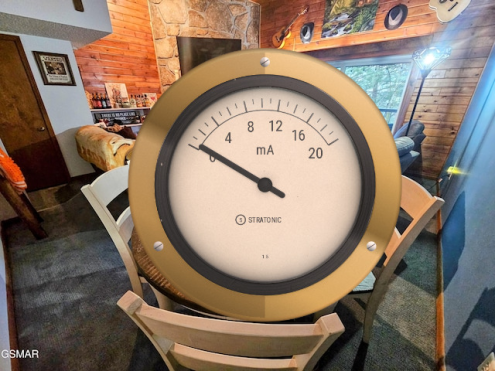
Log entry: 0.5 mA
